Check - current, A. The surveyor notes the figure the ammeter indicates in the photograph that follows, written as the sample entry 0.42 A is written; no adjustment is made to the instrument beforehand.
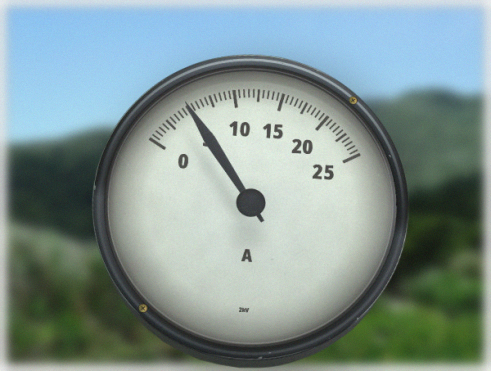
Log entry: 5 A
